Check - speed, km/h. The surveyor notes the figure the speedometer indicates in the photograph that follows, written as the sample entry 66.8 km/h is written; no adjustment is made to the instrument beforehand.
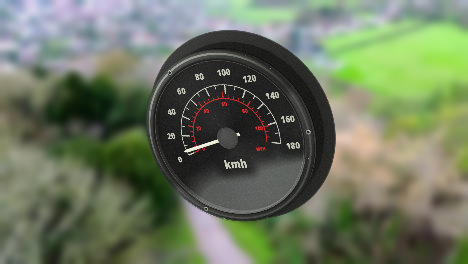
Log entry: 5 km/h
